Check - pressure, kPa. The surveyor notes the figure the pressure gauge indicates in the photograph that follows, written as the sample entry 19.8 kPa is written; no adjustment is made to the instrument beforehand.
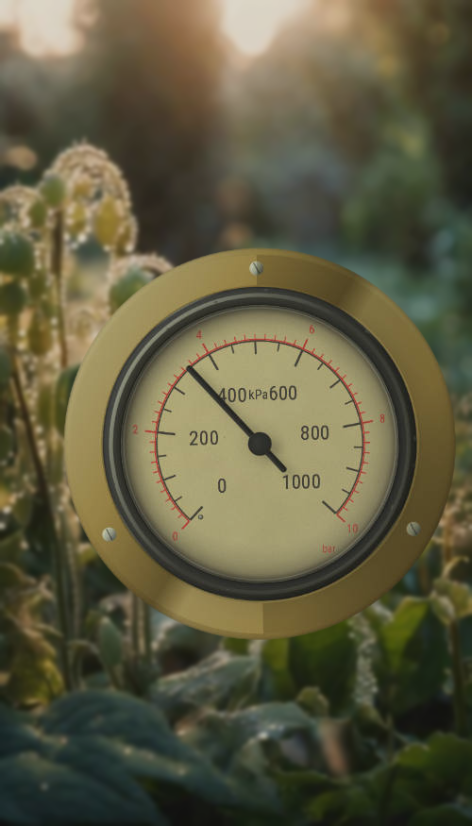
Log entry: 350 kPa
